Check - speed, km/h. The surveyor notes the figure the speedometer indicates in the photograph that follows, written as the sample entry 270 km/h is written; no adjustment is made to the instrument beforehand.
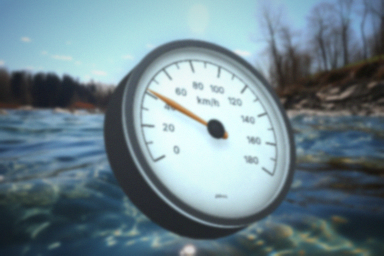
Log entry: 40 km/h
